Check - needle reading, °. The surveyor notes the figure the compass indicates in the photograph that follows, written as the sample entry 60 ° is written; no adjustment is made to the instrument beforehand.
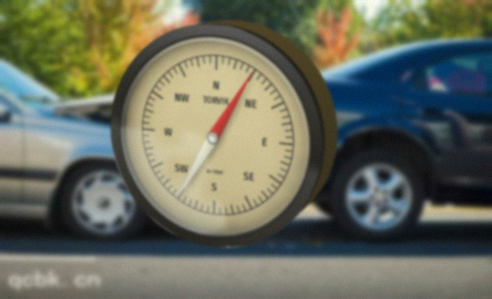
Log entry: 30 °
